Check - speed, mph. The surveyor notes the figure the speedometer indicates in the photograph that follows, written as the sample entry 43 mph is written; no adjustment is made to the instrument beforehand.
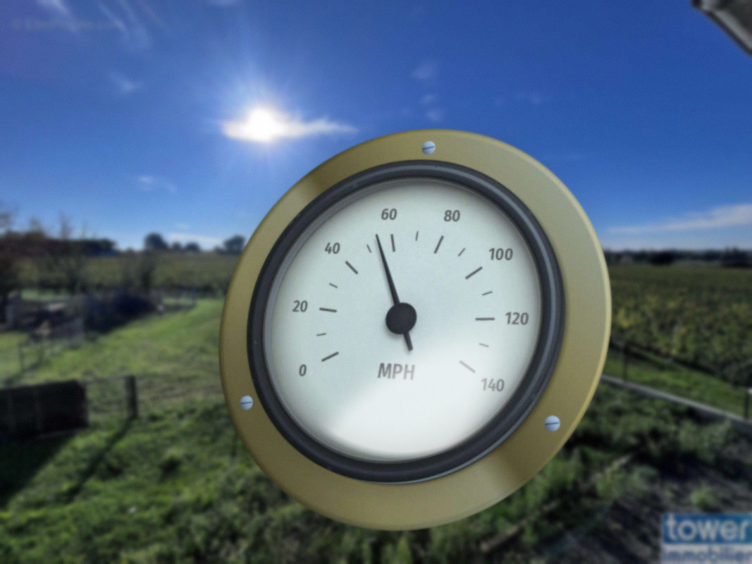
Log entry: 55 mph
